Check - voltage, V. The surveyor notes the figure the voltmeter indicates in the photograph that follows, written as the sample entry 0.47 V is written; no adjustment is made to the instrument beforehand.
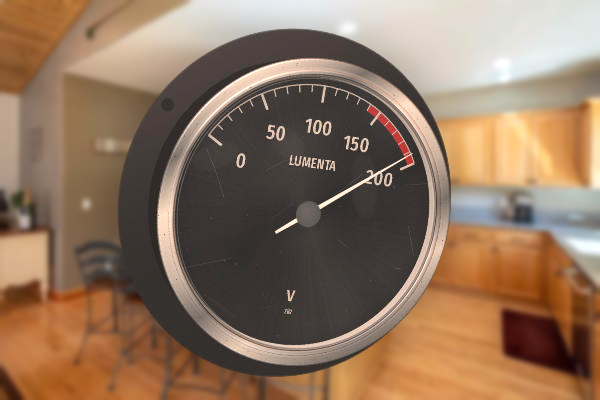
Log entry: 190 V
